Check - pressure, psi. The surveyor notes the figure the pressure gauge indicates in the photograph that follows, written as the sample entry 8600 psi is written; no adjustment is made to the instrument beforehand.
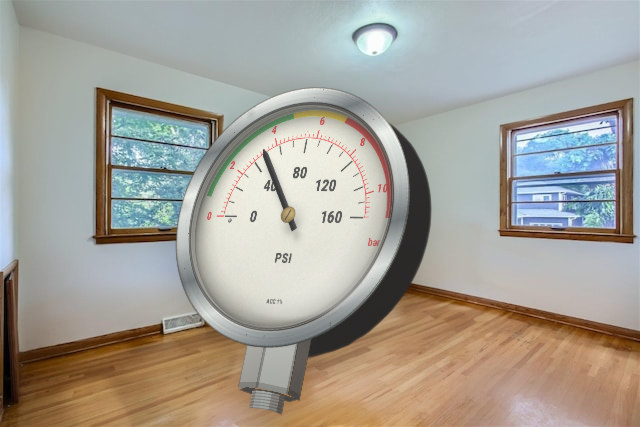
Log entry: 50 psi
